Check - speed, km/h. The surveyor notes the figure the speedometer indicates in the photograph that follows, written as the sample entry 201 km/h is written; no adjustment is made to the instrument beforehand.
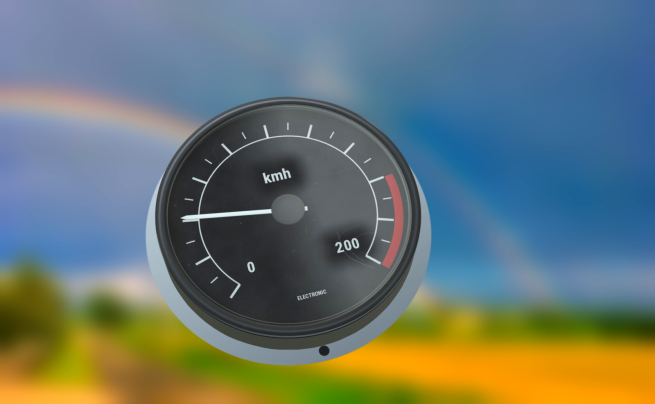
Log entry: 40 km/h
